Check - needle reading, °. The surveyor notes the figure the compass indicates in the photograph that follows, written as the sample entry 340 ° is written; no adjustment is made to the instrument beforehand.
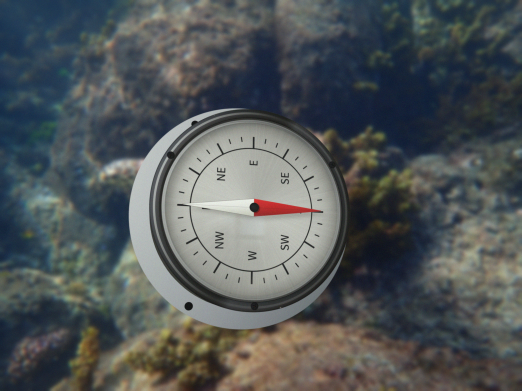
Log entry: 180 °
